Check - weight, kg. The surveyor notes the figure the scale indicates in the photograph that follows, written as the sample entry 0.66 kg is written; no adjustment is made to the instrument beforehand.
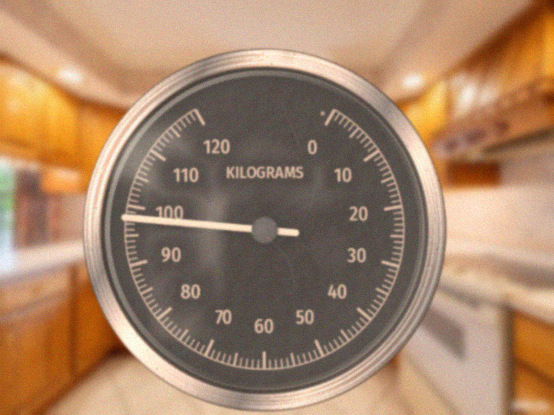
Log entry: 98 kg
